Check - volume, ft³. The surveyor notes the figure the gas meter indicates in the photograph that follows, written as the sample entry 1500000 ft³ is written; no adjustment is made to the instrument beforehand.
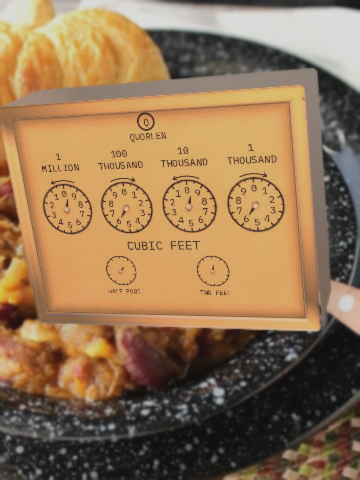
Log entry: 959600 ft³
